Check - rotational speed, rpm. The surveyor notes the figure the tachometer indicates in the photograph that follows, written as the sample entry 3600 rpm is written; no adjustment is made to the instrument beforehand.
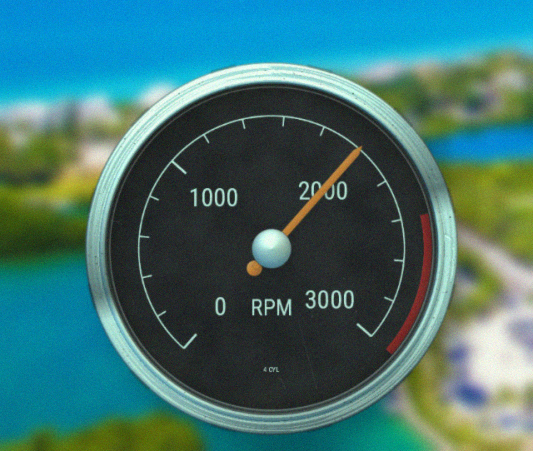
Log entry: 2000 rpm
